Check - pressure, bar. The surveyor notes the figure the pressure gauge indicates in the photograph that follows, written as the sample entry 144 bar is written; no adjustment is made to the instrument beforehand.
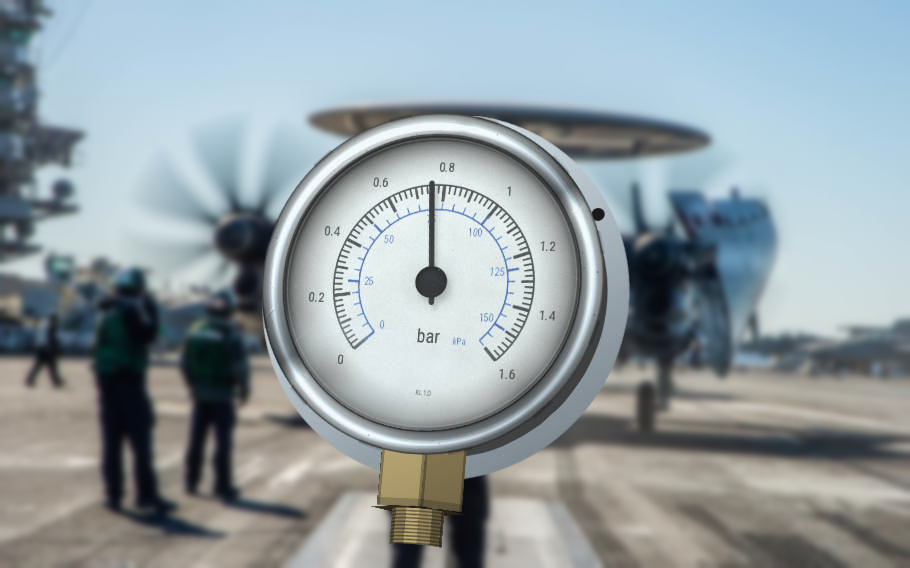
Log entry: 0.76 bar
